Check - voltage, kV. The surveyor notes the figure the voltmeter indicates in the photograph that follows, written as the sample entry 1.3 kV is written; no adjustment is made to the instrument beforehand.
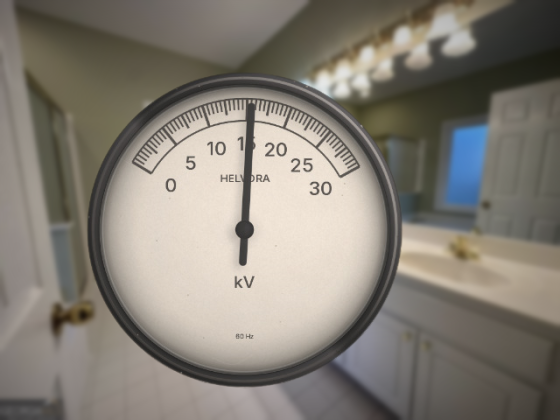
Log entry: 15.5 kV
